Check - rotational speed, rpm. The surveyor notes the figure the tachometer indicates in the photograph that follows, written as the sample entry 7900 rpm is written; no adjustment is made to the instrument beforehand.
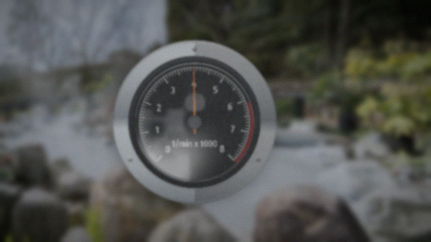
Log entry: 4000 rpm
